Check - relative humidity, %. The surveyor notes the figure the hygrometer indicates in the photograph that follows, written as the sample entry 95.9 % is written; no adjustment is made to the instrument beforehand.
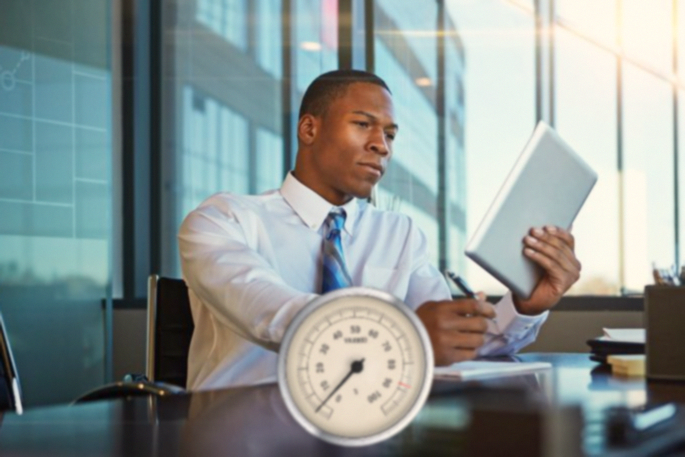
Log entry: 5 %
